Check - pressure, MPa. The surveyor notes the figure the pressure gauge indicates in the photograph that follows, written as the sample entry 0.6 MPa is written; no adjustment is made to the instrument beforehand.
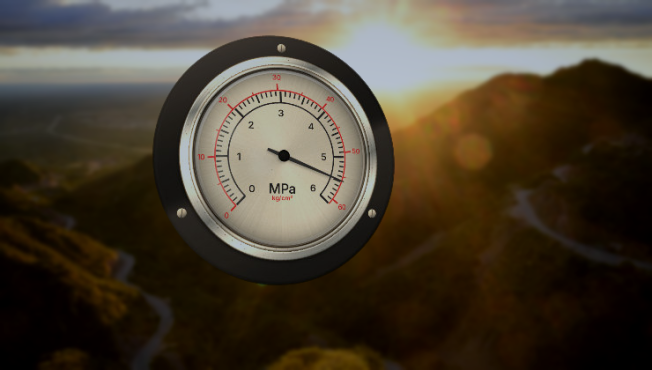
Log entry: 5.5 MPa
